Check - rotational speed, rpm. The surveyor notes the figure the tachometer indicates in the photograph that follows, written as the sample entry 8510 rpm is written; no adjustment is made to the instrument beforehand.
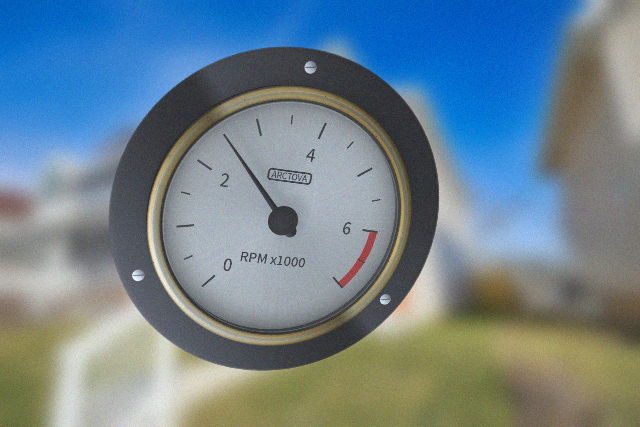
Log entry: 2500 rpm
